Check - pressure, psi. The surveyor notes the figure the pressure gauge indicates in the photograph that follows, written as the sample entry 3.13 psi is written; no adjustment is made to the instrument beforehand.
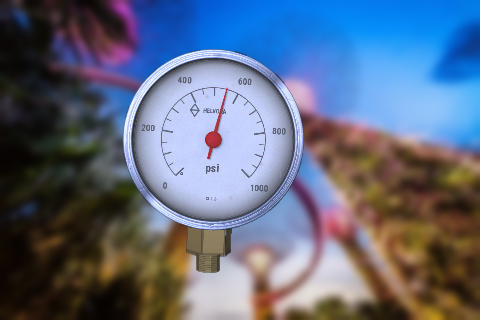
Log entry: 550 psi
